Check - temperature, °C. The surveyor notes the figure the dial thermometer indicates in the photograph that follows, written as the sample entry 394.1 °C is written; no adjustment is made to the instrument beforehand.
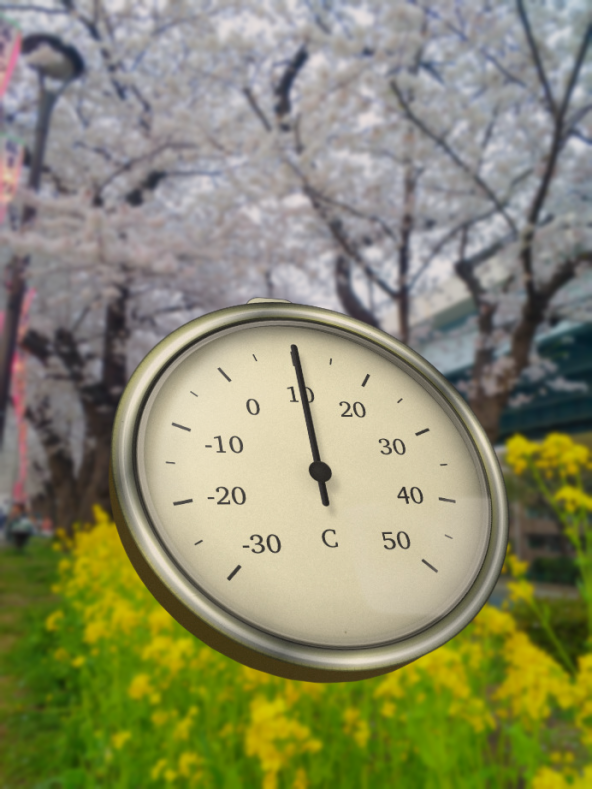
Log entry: 10 °C
